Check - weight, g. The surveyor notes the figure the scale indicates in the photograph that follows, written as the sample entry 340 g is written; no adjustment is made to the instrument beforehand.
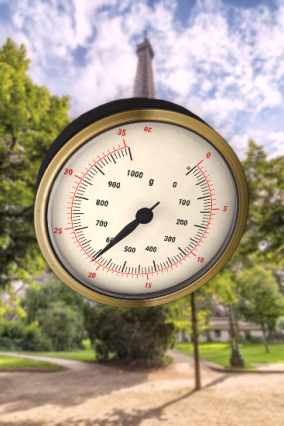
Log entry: 600 g
